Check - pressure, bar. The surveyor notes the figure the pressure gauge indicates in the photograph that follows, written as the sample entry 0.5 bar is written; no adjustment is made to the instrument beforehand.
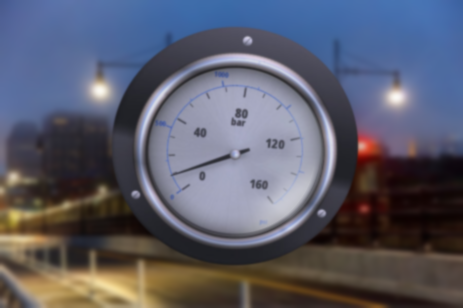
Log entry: 10 bar
